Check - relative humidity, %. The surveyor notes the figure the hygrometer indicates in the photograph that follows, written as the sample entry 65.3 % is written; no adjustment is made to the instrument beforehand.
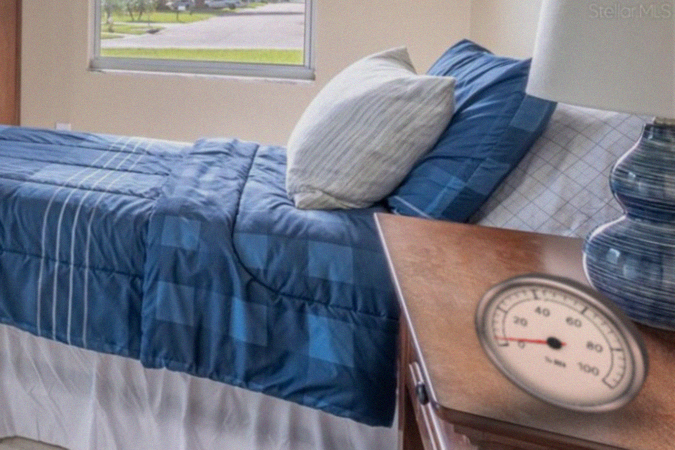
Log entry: 4 %
